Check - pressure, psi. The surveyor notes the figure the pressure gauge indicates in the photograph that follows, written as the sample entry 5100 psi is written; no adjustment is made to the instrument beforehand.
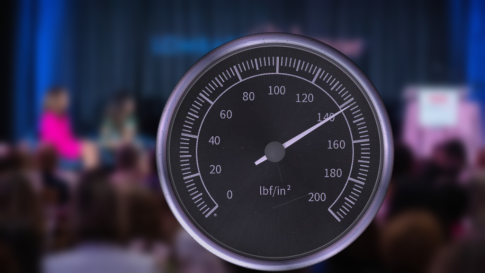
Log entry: 142 psi
